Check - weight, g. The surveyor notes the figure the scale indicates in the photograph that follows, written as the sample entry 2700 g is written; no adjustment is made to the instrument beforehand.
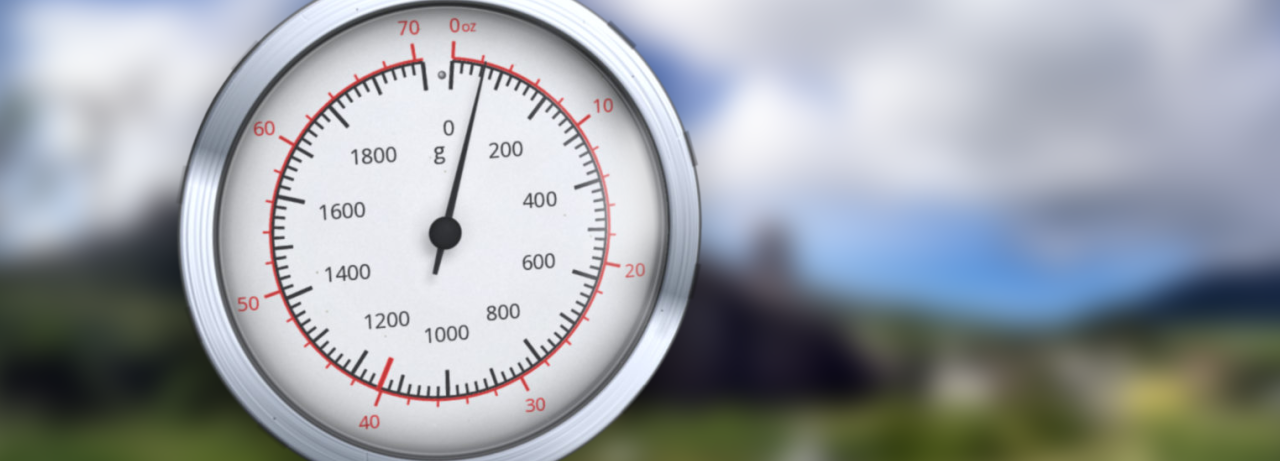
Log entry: 60 g
